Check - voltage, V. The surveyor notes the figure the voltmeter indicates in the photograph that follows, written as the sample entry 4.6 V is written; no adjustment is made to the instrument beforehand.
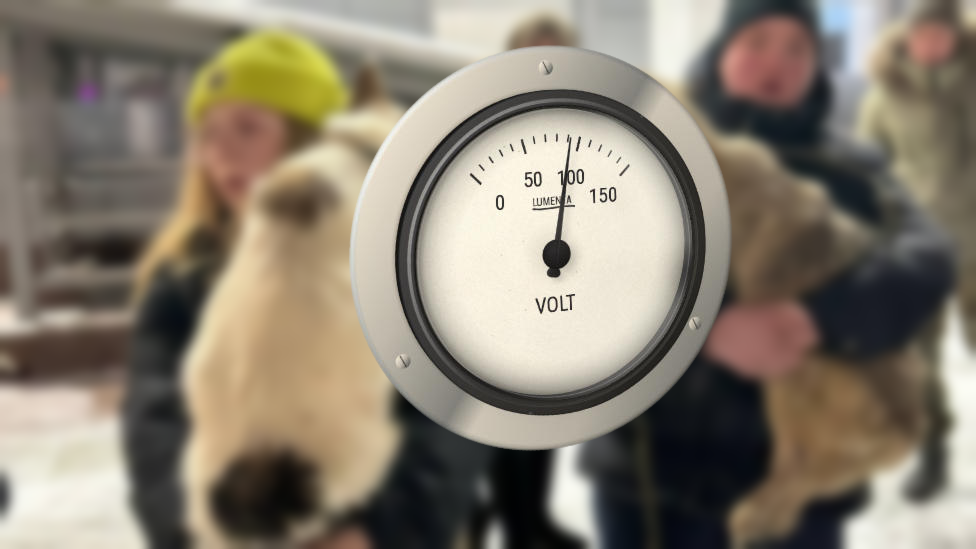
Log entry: 90 V
